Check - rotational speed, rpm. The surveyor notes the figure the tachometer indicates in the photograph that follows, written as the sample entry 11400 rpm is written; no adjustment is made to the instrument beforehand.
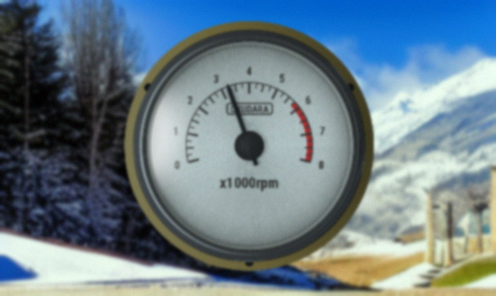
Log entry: 3250 rpm
